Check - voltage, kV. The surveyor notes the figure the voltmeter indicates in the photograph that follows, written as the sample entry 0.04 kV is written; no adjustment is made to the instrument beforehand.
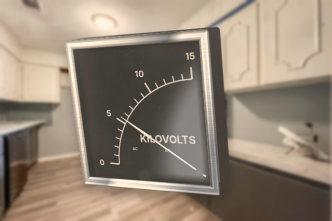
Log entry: 5.5 kV
